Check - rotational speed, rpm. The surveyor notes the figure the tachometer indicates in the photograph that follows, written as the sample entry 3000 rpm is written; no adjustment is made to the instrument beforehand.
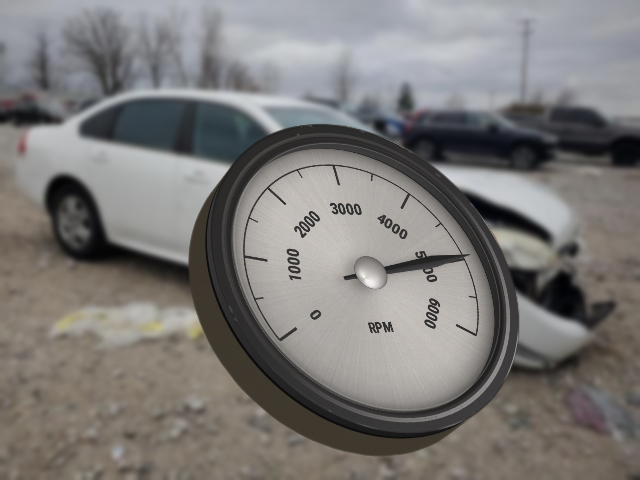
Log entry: 5000 rpm
